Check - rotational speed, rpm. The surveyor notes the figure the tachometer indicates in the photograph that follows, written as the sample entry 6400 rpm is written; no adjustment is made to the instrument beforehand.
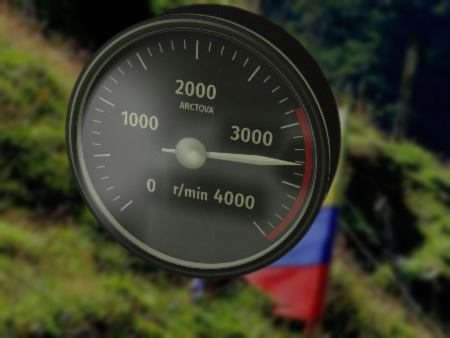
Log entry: 3300 rpm
